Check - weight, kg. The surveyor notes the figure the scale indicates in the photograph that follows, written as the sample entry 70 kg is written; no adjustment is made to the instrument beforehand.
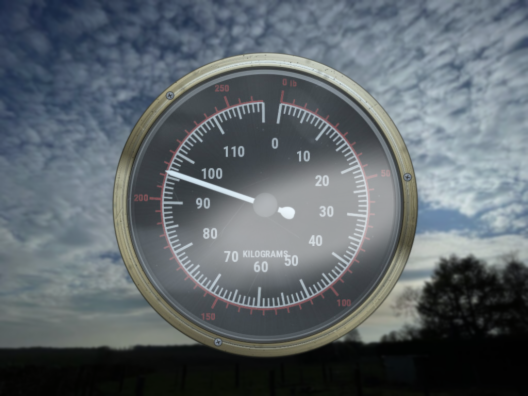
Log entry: 96 kg
